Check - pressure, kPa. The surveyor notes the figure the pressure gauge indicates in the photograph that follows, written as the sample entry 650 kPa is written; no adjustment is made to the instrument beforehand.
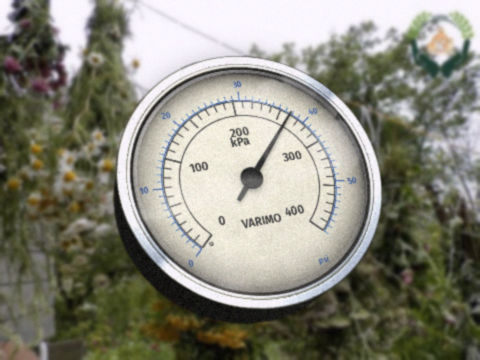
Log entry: 260 kPa
